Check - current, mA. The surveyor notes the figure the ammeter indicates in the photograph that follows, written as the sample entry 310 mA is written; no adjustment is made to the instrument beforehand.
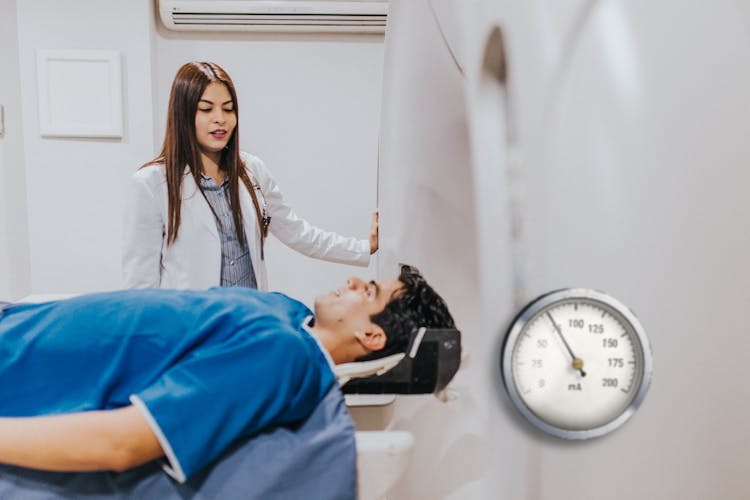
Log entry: 75 mA
